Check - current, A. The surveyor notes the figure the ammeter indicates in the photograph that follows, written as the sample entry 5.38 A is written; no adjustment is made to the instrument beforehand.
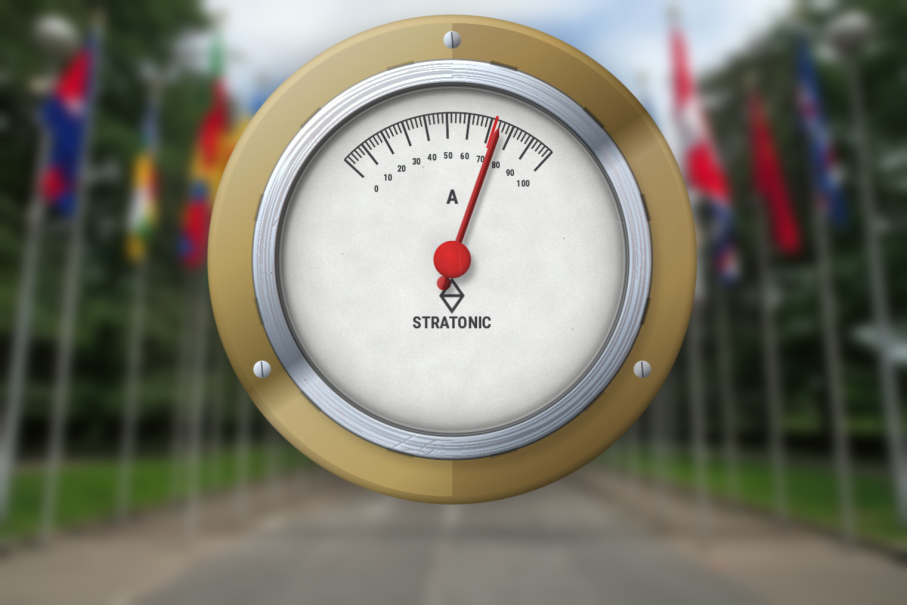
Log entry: 74 A
